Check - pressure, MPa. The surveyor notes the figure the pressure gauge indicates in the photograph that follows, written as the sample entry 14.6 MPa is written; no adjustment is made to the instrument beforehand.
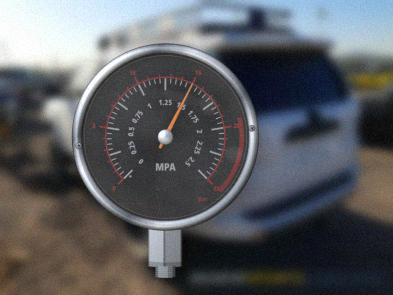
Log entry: 1.5 MPa
